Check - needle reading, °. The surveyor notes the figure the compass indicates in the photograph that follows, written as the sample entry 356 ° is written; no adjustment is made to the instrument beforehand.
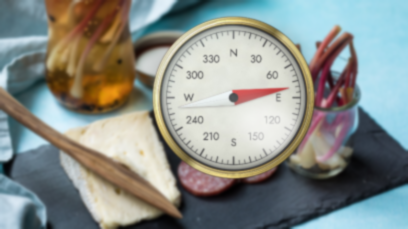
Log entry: 80 °
